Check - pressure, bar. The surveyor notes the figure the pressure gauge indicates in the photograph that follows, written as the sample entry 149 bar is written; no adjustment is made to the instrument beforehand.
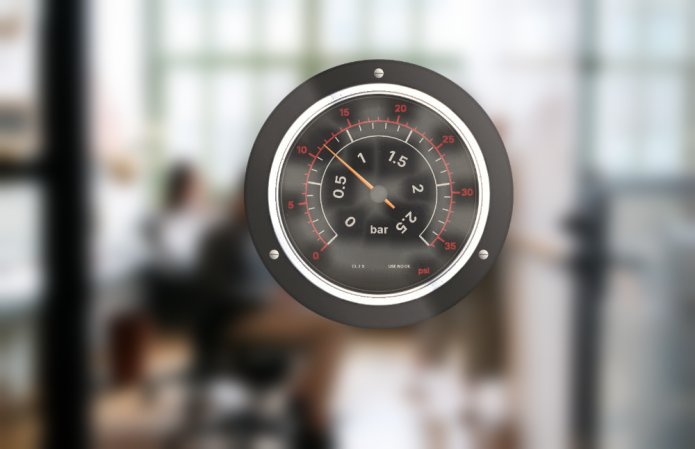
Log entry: 0.8 bar
